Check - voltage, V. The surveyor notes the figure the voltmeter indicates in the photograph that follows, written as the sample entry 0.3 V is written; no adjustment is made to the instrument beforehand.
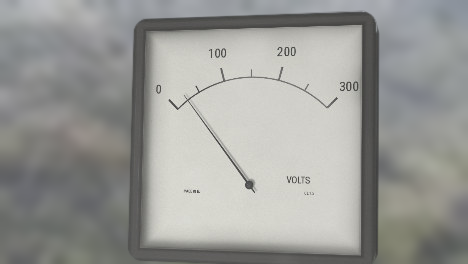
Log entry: 25 V
